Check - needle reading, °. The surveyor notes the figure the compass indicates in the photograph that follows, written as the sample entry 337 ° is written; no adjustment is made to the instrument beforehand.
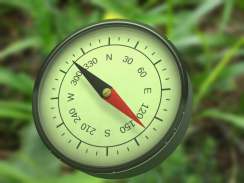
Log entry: 135 °
